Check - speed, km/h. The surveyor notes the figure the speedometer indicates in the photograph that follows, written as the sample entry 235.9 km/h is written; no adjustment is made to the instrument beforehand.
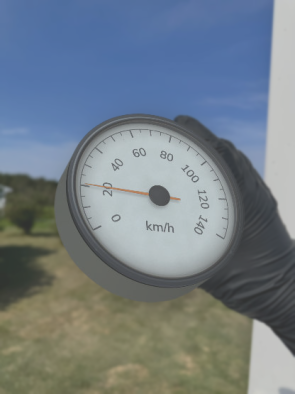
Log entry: 20 km/h
